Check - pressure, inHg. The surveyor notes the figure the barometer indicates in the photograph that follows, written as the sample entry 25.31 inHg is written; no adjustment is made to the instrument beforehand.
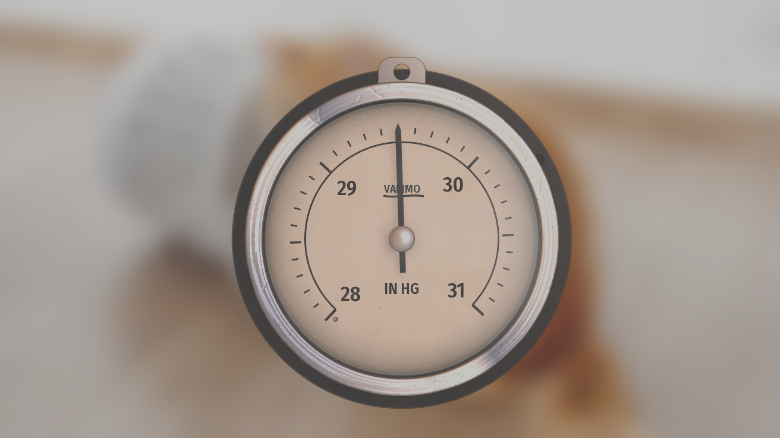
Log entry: 29.5 inHg
